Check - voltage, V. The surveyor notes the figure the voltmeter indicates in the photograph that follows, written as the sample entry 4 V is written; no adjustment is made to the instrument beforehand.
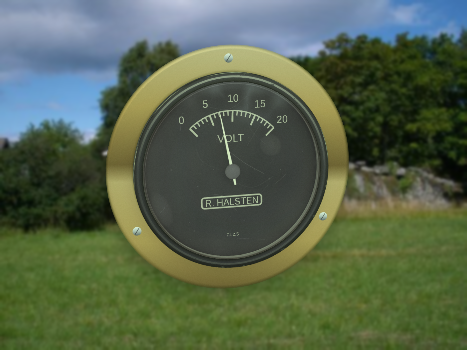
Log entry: 7 V
